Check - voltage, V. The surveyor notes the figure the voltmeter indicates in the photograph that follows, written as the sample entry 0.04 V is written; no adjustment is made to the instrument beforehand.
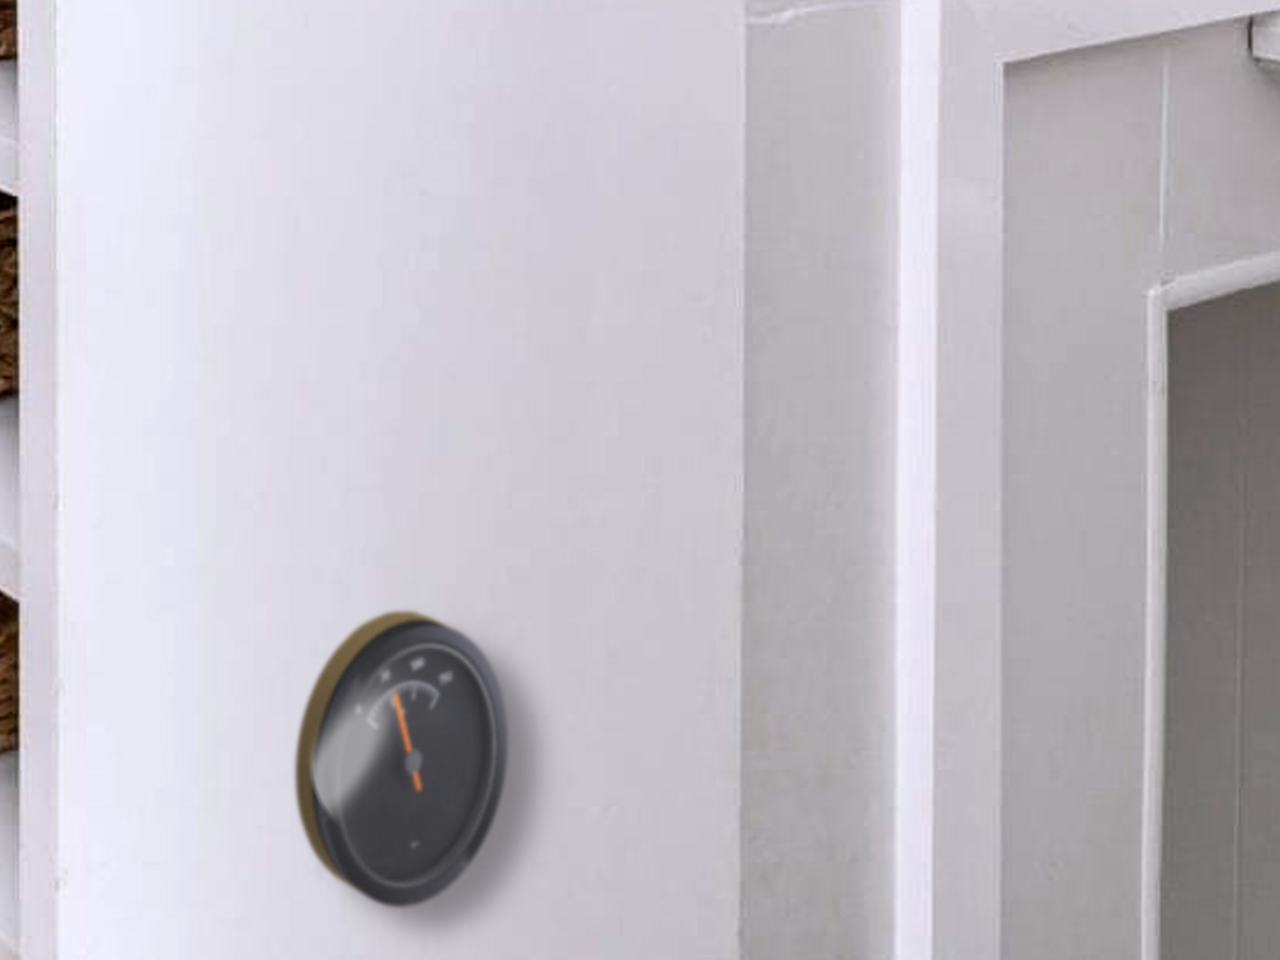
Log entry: 50 V
